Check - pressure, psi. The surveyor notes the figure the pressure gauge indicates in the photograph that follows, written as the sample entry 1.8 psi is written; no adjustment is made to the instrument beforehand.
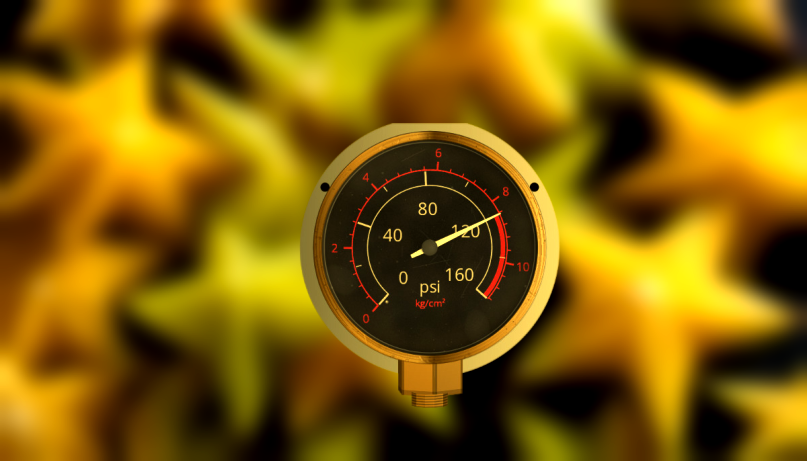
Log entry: 120 psi
